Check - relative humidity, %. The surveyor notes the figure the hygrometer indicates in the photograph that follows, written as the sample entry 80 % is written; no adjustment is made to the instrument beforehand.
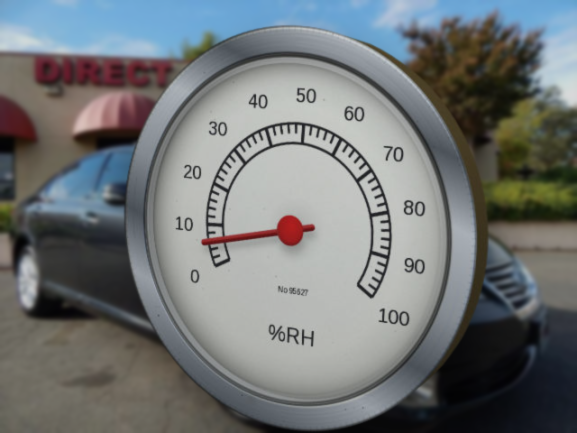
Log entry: 6 %
